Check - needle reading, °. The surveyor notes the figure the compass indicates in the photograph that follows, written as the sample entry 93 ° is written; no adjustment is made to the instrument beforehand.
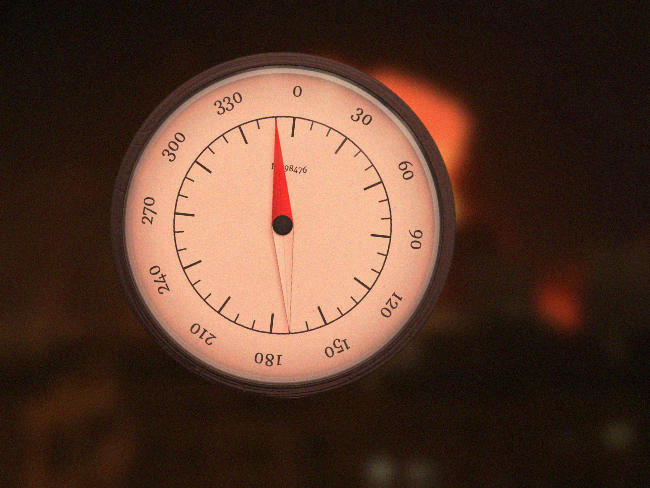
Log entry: 350 °
